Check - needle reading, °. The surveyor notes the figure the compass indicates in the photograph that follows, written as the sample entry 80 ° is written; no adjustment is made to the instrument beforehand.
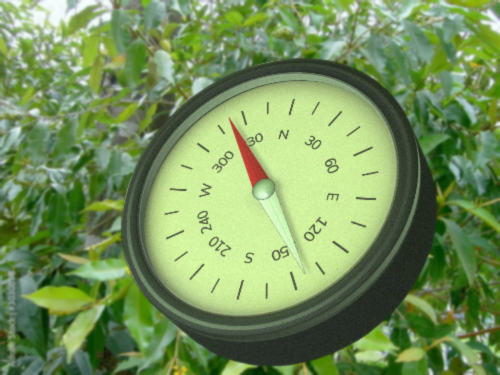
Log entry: 322.5 °
